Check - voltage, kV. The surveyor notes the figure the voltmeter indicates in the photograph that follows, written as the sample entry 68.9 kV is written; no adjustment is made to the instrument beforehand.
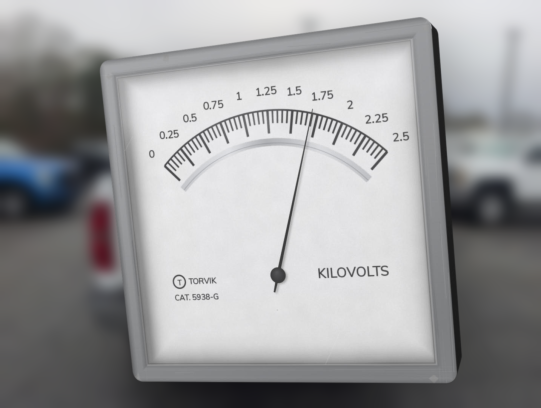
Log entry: 1.7 kV
